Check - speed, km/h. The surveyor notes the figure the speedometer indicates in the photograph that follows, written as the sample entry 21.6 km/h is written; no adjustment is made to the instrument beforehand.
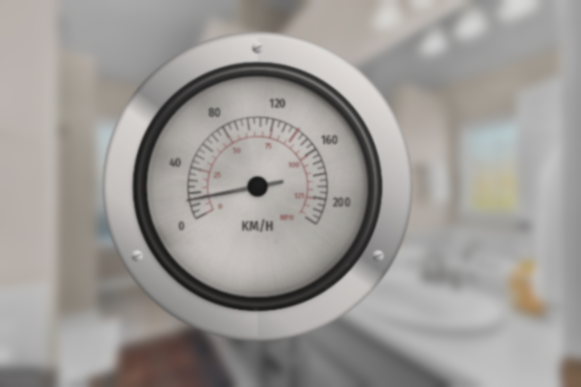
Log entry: 15 km/h
